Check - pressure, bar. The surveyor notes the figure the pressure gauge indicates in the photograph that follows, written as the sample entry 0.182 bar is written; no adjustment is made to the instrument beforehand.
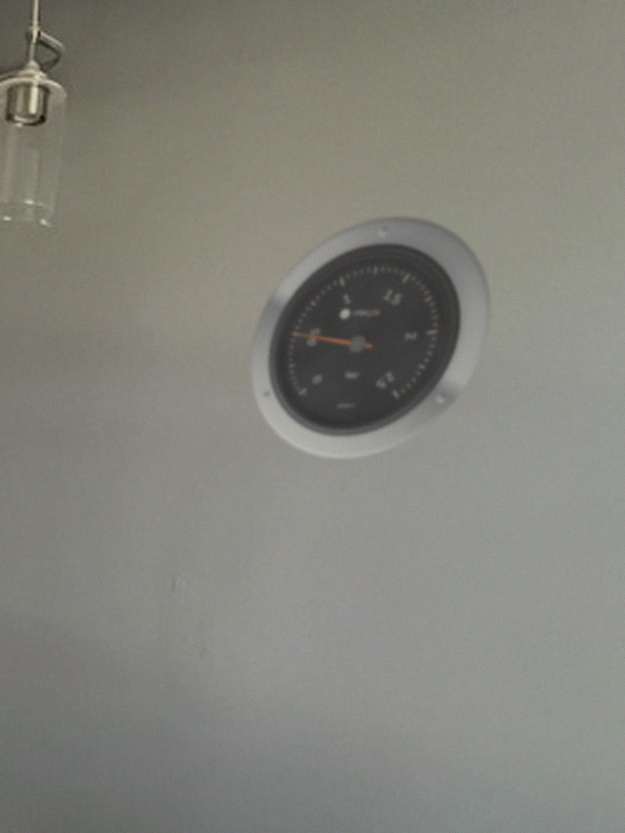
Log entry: 0.5 bar
